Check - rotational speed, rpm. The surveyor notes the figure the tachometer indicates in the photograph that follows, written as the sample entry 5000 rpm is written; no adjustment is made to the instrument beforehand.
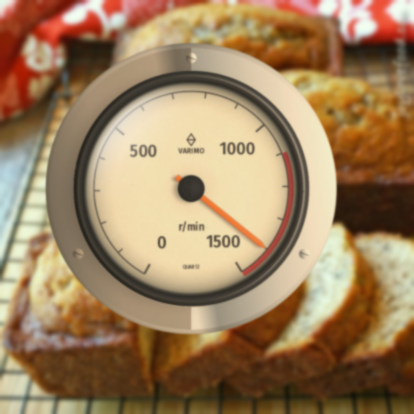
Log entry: 1400 rpm
